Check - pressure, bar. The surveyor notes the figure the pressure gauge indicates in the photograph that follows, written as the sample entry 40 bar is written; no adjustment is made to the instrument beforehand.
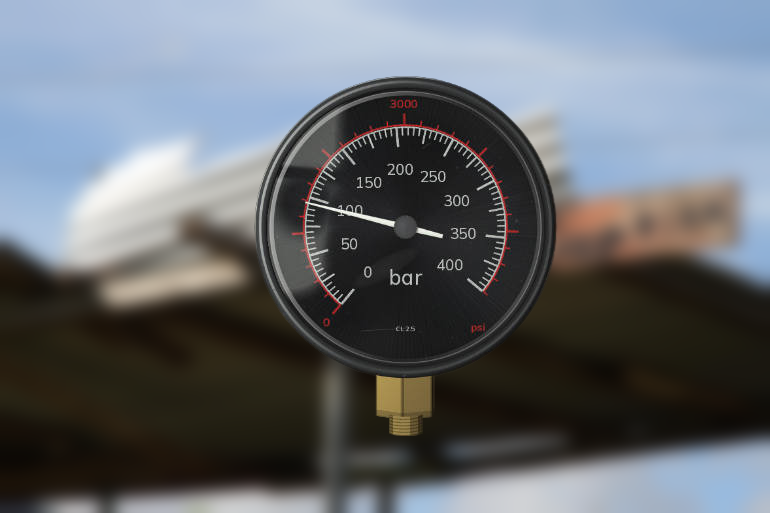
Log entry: 95 bar
